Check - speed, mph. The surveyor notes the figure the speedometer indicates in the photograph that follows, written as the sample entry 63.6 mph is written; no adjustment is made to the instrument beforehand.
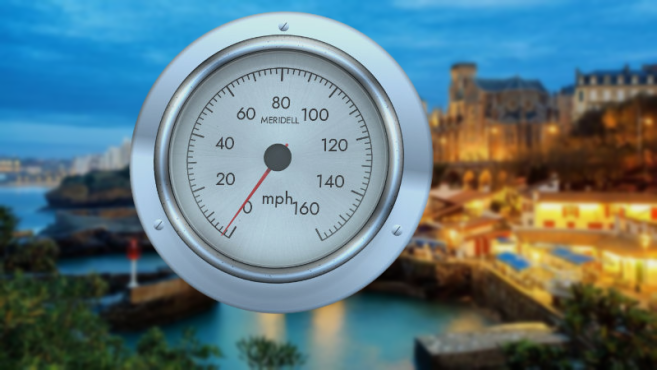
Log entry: 2 mph
